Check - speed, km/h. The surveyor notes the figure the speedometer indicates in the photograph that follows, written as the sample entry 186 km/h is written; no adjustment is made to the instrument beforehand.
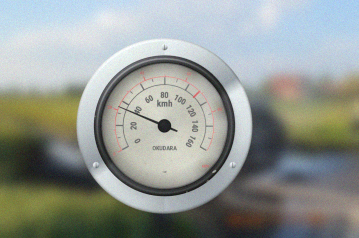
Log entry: 35 km/h
